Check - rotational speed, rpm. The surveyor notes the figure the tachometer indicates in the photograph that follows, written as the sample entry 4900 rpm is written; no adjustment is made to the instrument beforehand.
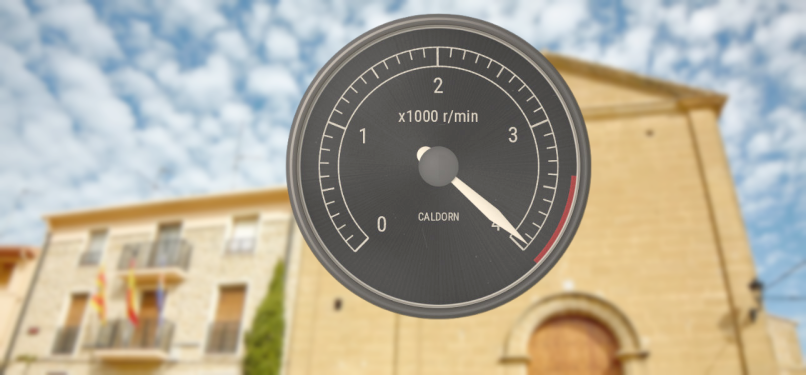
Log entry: 3950 rpm
